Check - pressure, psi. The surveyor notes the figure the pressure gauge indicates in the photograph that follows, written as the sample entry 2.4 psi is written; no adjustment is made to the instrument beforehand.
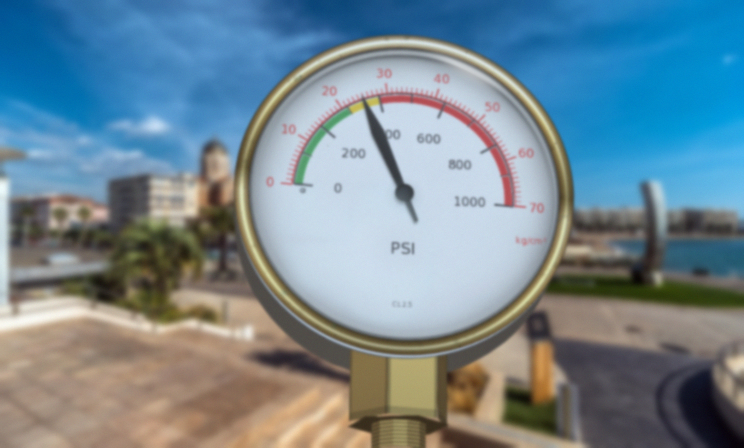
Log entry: 350 psi
